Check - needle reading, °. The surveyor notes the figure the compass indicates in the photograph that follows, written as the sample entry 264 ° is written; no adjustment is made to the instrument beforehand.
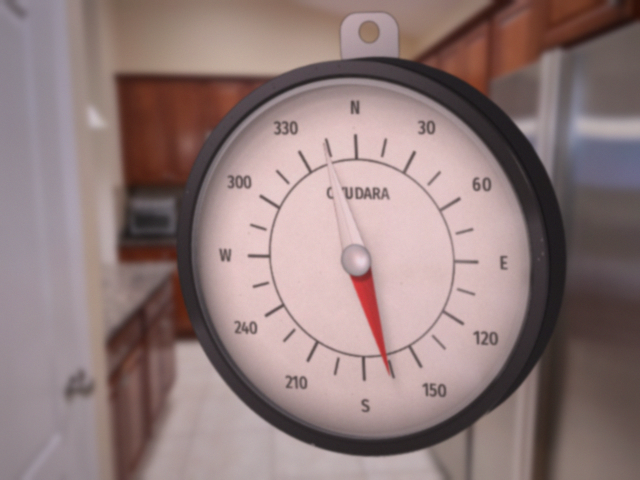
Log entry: 165 °
